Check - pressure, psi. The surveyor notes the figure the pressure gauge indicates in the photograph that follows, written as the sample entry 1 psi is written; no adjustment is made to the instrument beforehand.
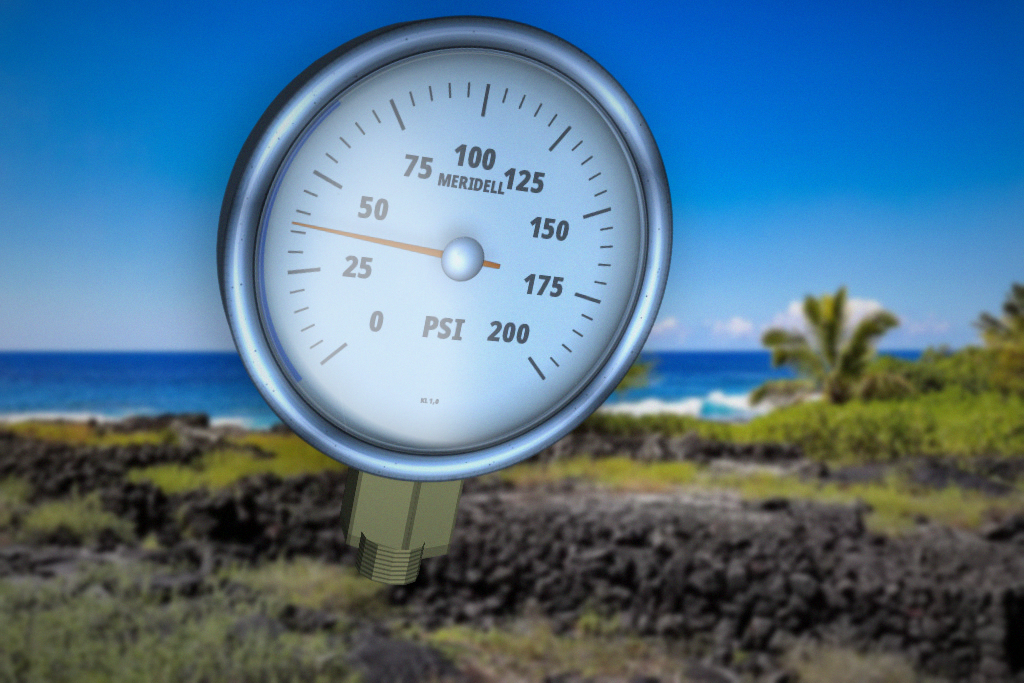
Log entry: 37.5 psi
